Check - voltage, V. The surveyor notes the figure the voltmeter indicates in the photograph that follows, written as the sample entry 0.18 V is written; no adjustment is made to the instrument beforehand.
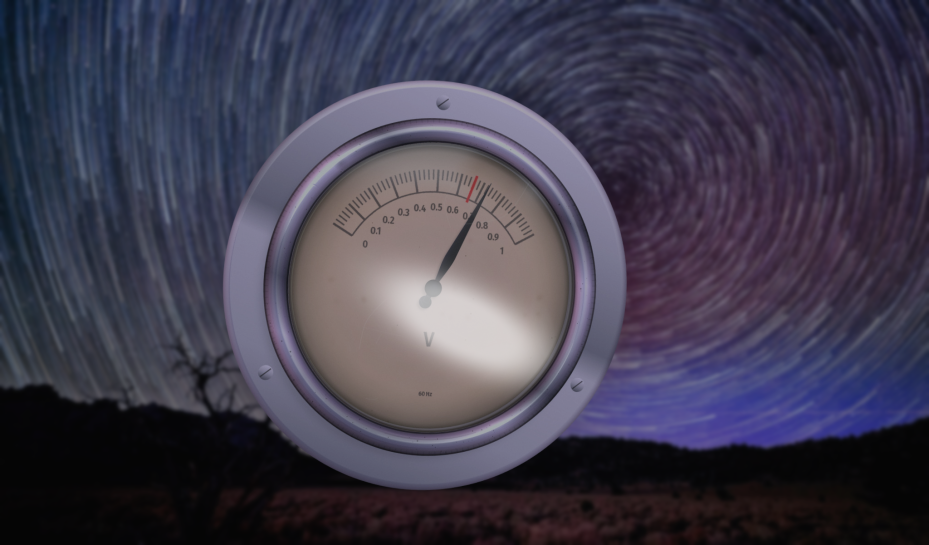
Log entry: 0.72 V
